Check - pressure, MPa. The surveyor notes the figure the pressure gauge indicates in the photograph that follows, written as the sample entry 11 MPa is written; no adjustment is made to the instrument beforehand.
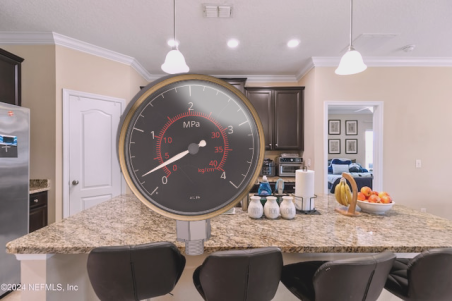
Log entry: 0.3 MPa
